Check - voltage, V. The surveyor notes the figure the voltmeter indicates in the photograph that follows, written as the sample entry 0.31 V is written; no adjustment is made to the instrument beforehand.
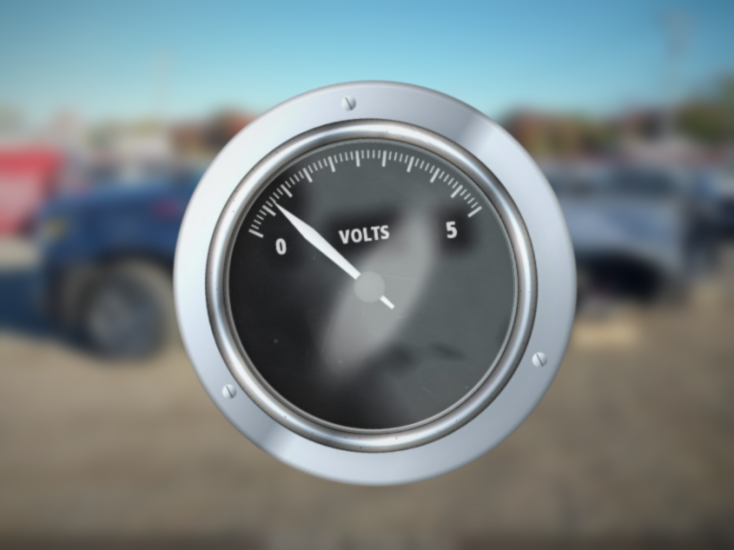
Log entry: 0.7 V
